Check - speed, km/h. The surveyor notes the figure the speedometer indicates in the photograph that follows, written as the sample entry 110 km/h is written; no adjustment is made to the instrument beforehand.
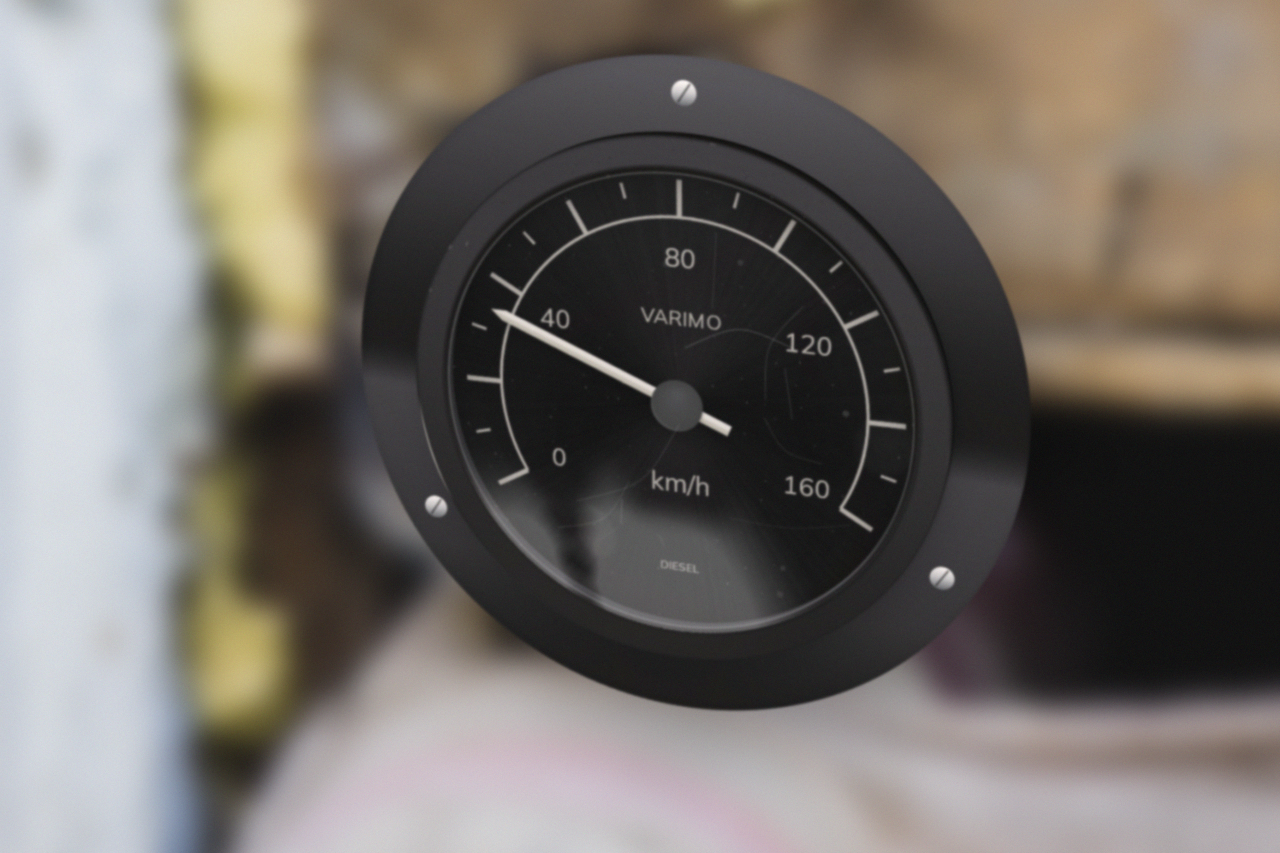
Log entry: 35 km/h
